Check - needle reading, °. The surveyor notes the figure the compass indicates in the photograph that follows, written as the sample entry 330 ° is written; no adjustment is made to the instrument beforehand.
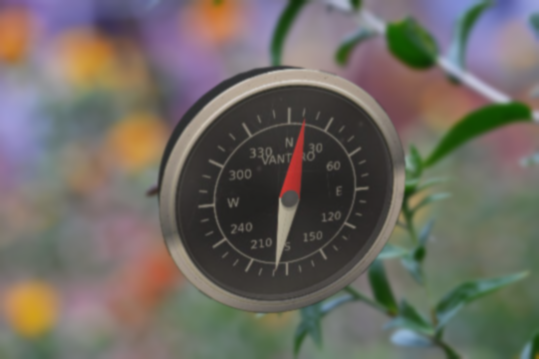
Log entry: 10 °
